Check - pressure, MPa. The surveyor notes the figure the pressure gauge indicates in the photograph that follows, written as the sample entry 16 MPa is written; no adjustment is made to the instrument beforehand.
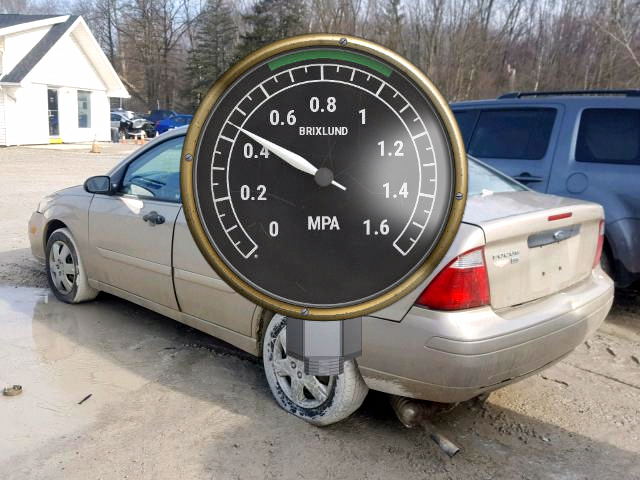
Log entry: 0.45 MPa
